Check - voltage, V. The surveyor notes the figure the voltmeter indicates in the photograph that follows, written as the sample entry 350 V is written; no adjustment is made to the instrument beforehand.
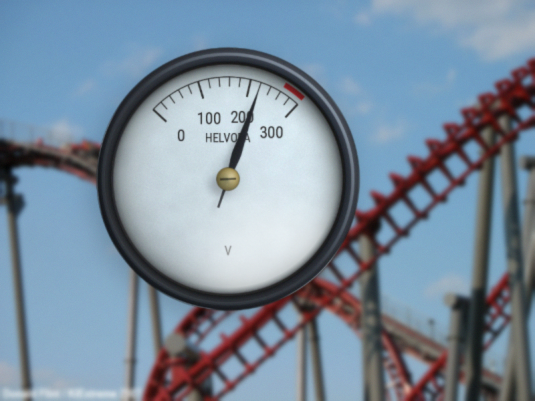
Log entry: 220 V
